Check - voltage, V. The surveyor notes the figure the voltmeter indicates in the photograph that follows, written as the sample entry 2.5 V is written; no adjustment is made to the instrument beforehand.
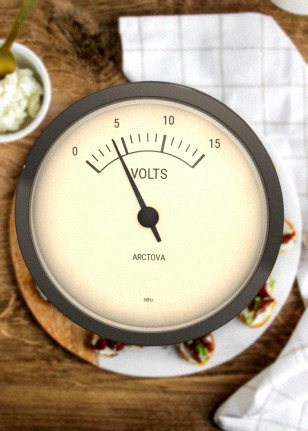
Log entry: 4 V
